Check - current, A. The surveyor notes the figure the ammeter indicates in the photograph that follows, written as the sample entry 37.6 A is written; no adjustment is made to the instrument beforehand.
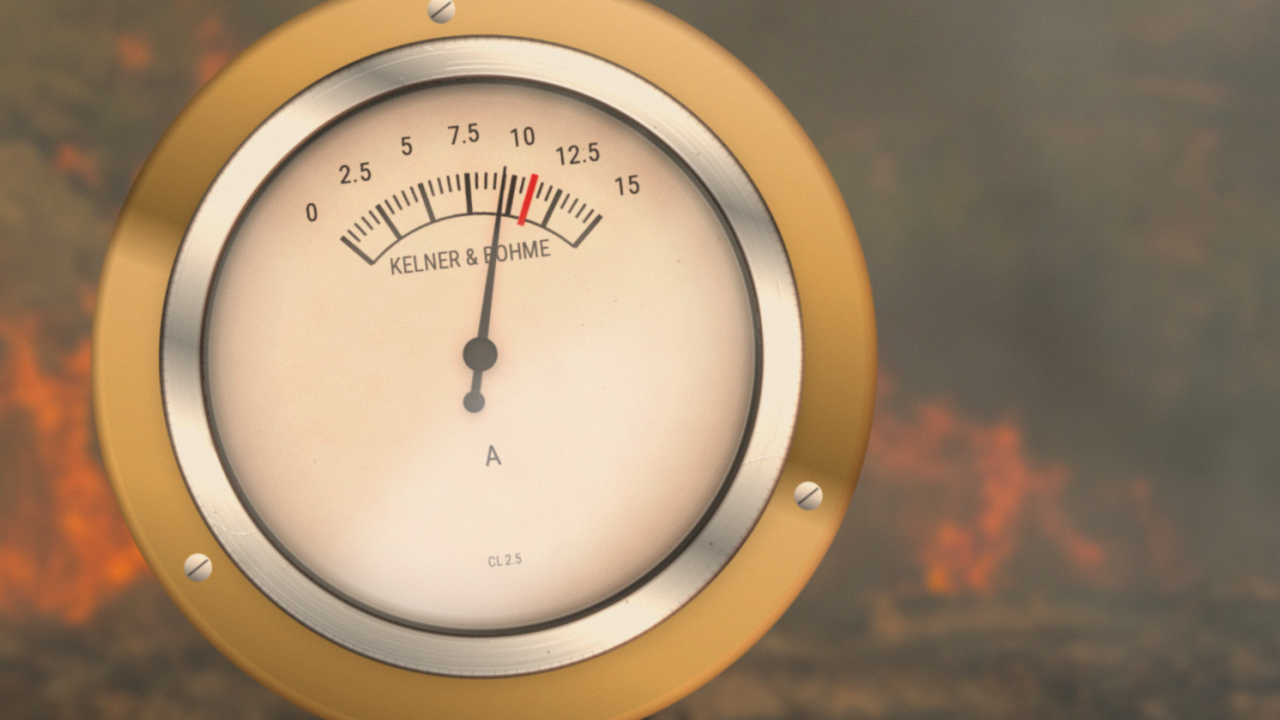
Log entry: 9.5 A
